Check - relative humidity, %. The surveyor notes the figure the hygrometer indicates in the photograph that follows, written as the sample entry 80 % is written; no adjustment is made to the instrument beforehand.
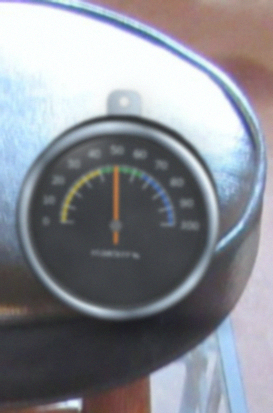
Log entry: 50 %
